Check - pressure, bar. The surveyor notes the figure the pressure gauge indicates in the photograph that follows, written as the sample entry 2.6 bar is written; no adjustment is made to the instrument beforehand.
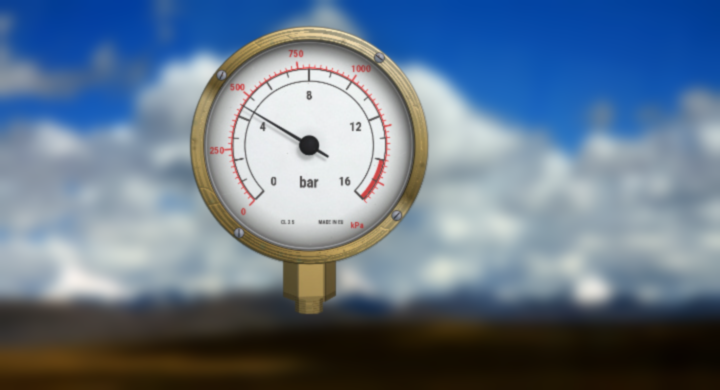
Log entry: 4.5 bar
